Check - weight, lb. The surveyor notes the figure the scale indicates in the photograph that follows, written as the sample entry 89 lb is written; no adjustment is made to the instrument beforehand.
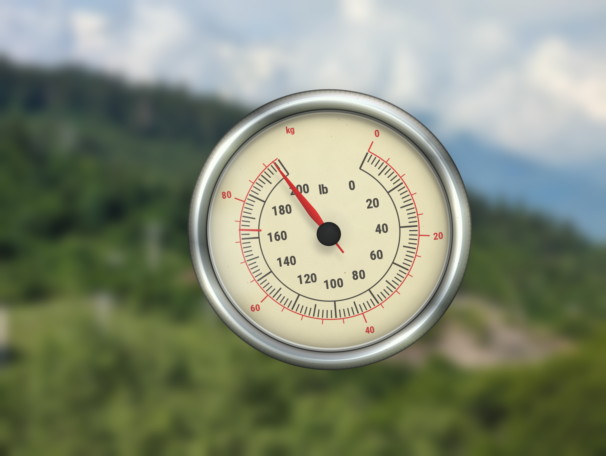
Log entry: 198 lb
